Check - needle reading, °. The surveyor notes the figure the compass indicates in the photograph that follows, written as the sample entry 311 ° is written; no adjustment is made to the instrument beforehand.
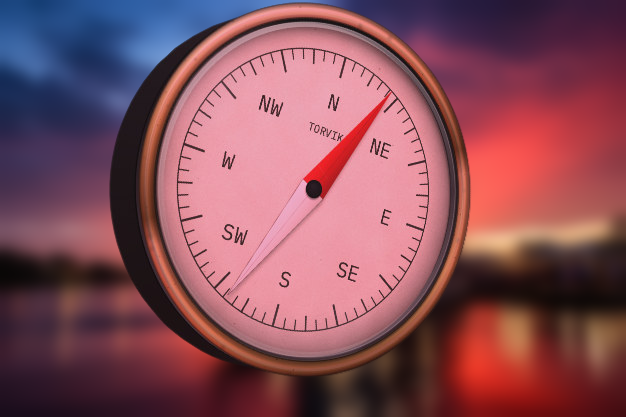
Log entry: 25 °
